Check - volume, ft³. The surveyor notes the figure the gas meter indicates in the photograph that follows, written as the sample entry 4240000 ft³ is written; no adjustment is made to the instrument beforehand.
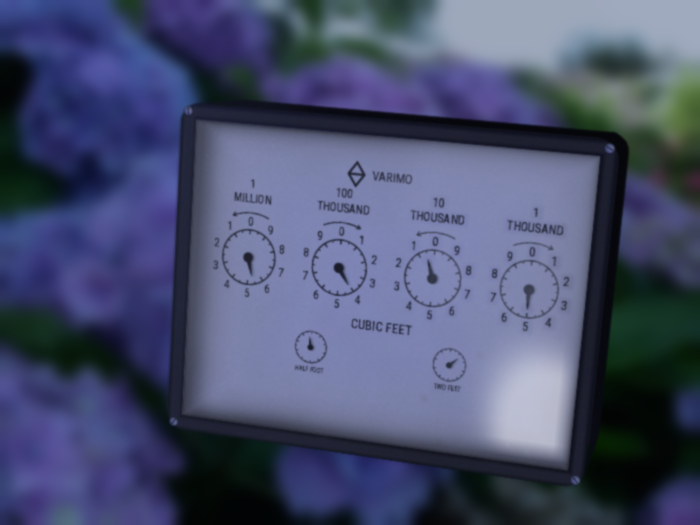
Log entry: 540500 ft³
